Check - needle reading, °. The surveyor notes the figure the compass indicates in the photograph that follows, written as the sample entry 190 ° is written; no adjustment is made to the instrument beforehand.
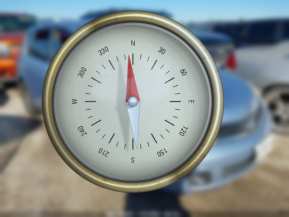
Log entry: 355 °
